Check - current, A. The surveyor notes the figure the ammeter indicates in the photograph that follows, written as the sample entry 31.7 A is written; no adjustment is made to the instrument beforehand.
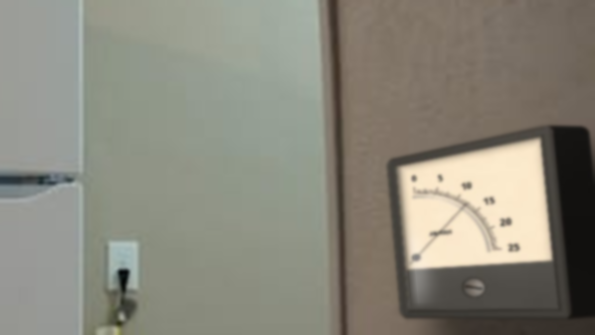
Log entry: 12.5 A
